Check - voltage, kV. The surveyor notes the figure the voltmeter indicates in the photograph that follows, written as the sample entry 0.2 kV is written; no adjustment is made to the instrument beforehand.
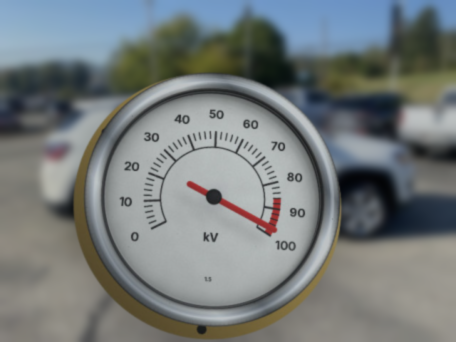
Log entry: 98 kV
